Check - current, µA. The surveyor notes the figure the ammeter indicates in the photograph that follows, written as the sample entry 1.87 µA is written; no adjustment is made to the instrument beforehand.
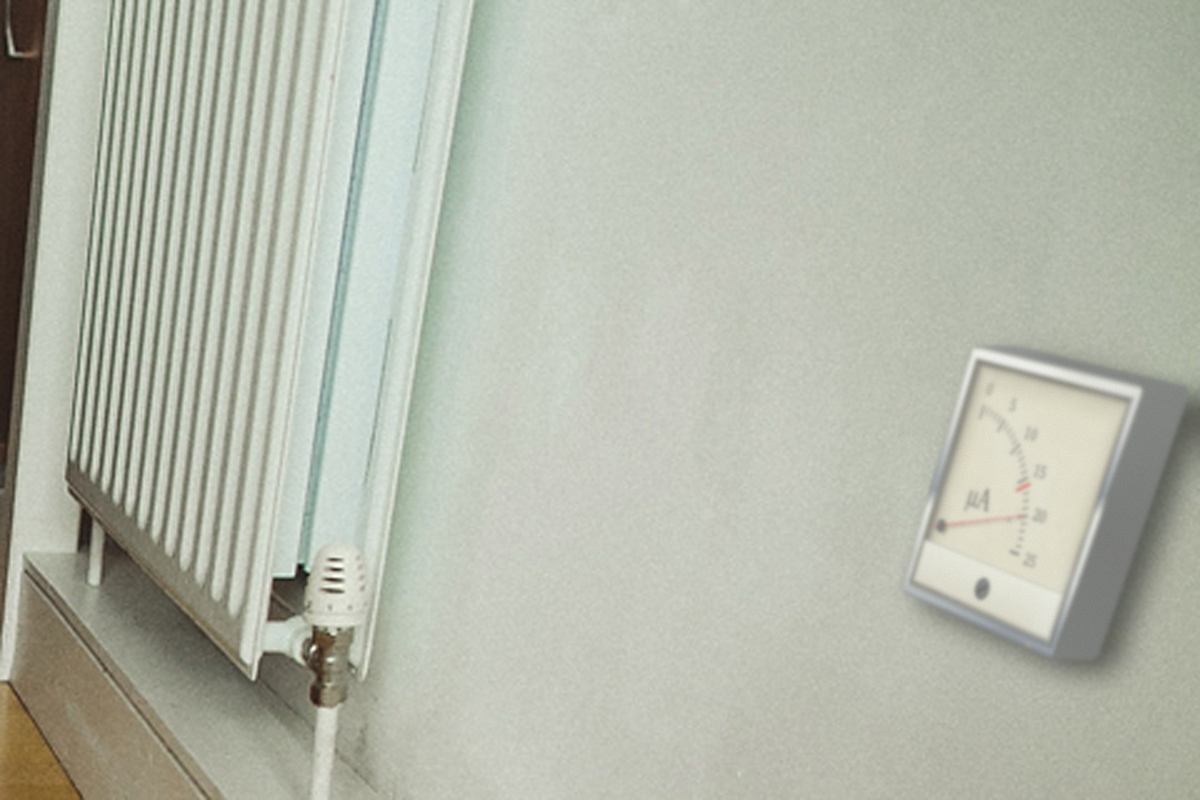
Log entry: 20 µA
